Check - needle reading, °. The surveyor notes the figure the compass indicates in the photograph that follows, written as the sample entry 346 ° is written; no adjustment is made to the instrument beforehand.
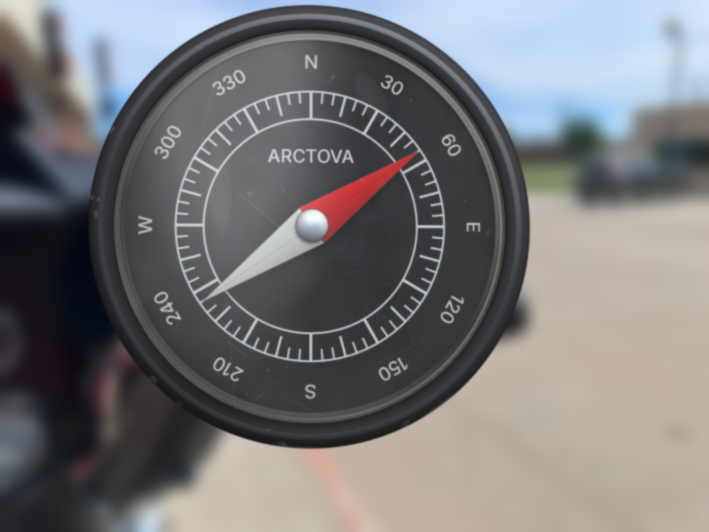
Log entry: 55 °
